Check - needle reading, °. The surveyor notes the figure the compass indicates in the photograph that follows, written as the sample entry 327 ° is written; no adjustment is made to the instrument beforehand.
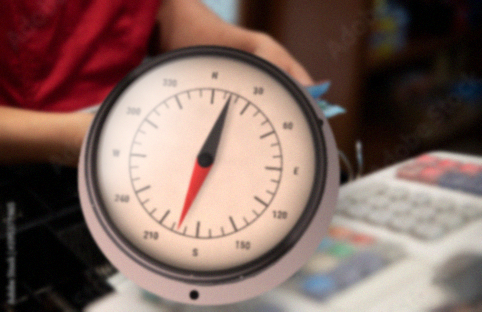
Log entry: 195 °
